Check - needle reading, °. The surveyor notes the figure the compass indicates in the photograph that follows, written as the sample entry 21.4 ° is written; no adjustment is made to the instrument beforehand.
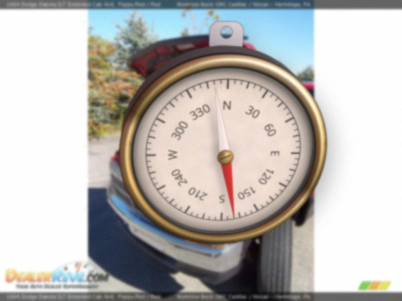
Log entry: 170 °
